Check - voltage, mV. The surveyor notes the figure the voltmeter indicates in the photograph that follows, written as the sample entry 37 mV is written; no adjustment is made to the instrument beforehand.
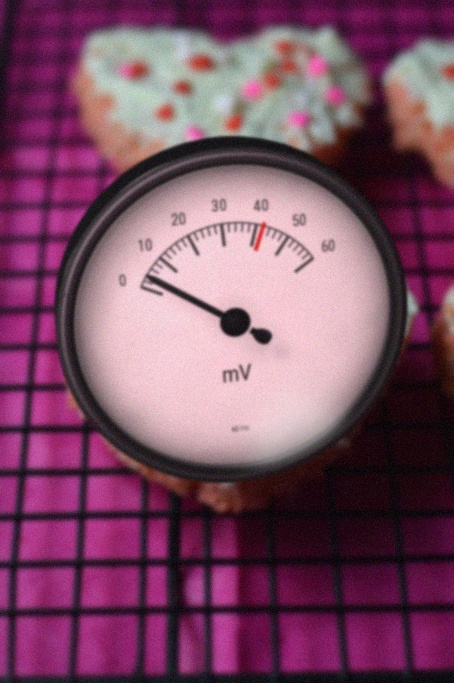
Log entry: 4 mV
